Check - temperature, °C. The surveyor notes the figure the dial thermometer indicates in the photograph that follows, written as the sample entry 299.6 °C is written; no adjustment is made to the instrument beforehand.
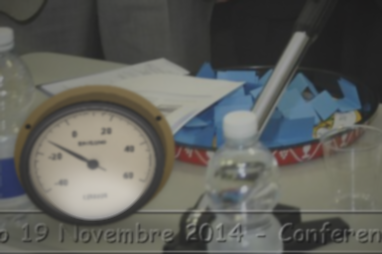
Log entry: -12 °C
